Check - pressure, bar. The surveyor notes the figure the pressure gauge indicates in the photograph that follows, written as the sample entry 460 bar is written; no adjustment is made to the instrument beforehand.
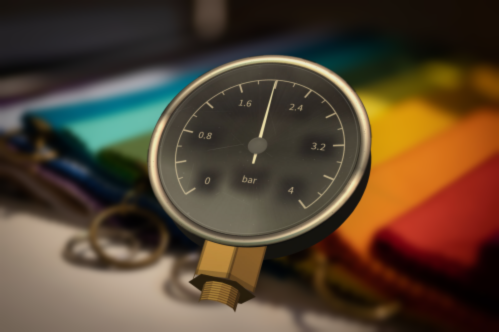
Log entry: 2 bar
